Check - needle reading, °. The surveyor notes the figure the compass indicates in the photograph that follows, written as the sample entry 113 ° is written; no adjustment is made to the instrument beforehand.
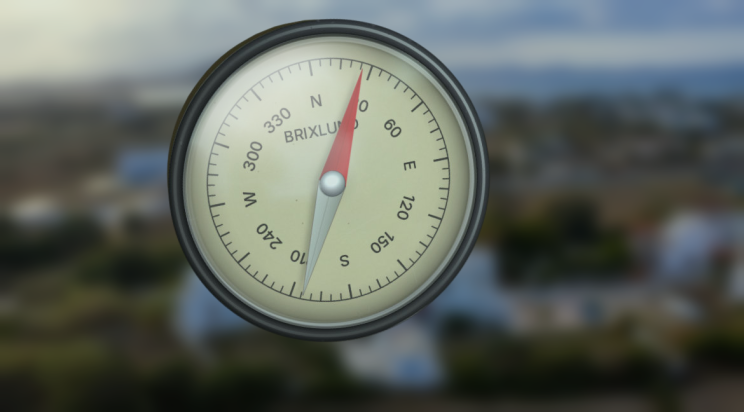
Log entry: 25 °
